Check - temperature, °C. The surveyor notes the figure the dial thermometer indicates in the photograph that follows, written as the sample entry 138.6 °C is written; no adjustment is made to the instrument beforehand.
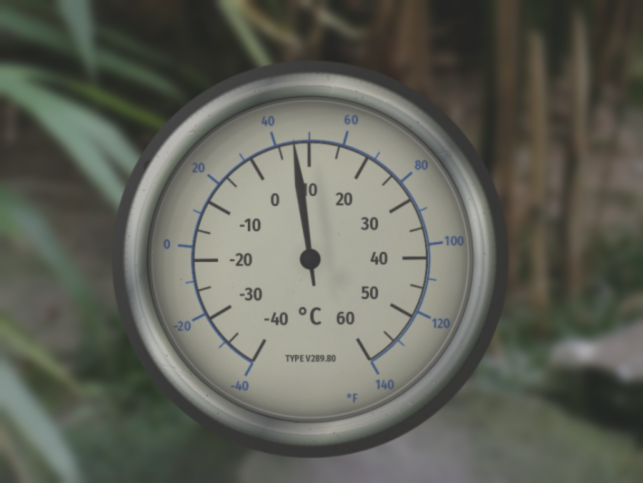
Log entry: 7.5 °C
